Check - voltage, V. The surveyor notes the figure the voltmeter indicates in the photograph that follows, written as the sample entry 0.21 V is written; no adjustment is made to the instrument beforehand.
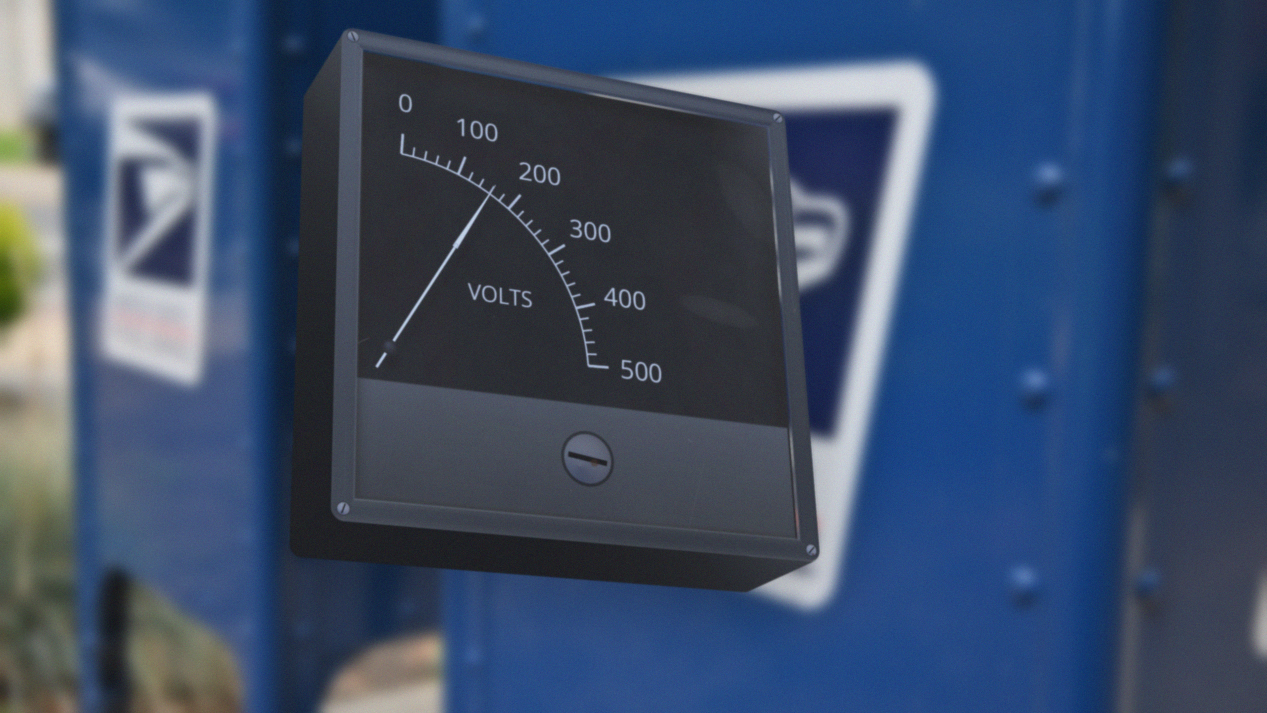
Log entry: 160 V
